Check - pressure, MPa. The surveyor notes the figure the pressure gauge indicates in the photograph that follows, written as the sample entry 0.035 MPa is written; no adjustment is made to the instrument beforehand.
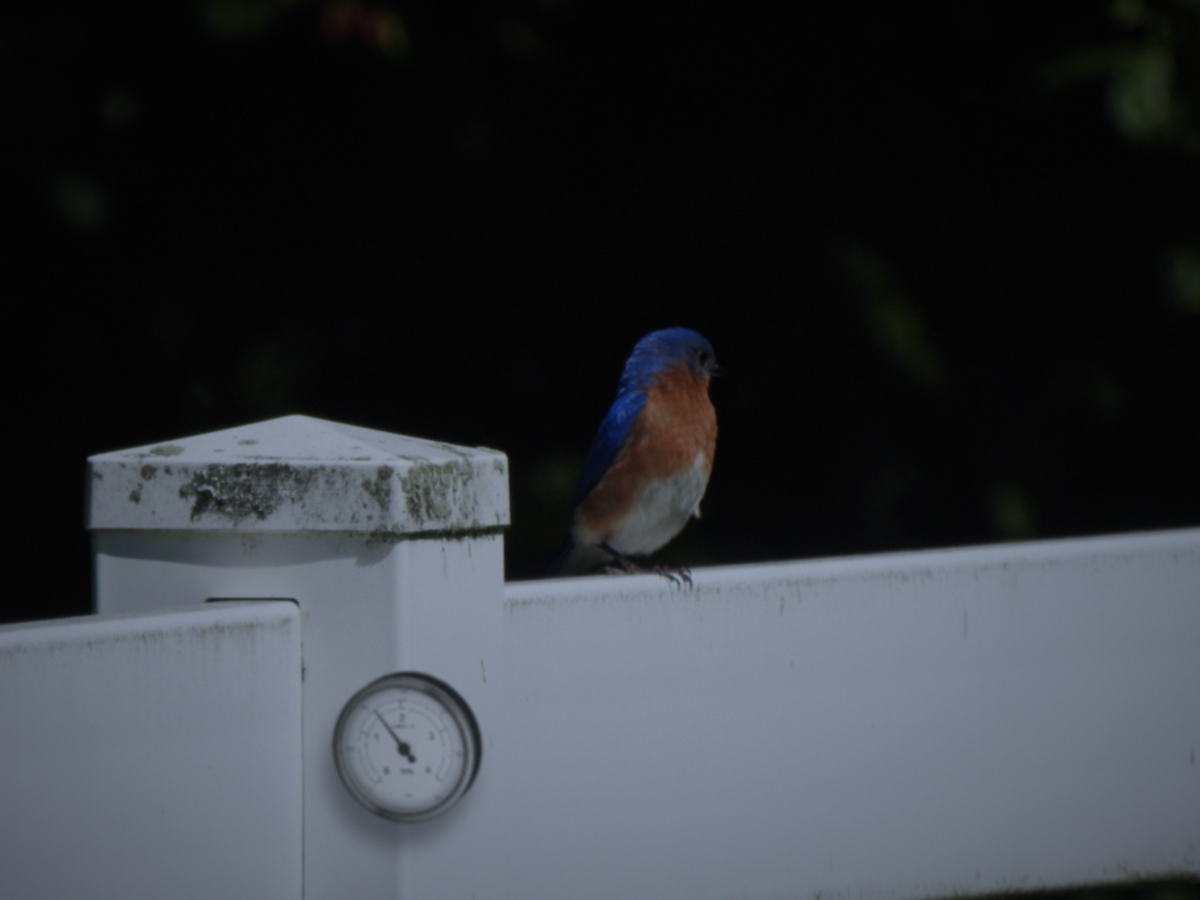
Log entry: 1.5 MPa
